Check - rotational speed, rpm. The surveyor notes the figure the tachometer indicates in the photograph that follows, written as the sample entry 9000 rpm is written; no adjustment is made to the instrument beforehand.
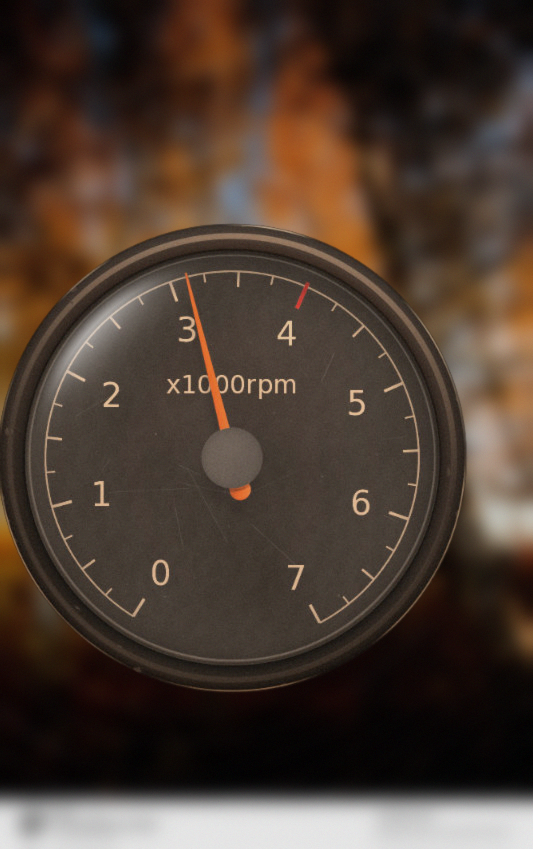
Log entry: 3125 rpm
